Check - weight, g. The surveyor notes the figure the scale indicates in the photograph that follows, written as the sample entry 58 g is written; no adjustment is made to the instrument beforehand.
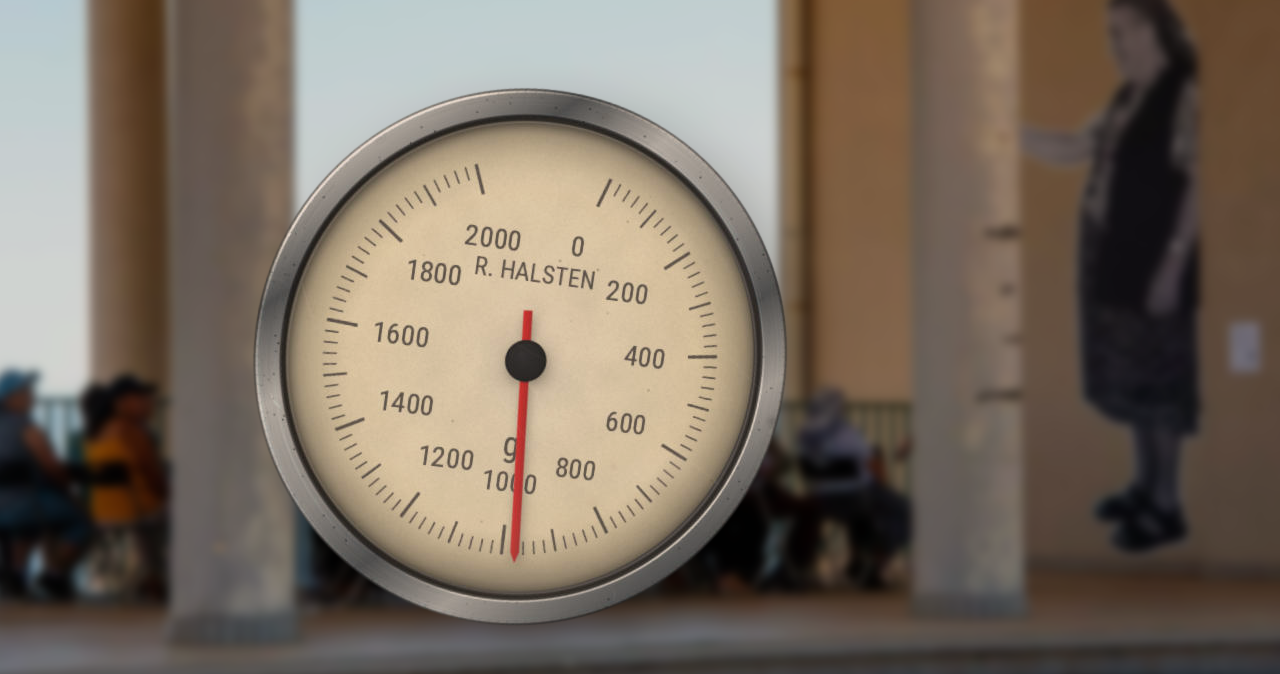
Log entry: 980 g
